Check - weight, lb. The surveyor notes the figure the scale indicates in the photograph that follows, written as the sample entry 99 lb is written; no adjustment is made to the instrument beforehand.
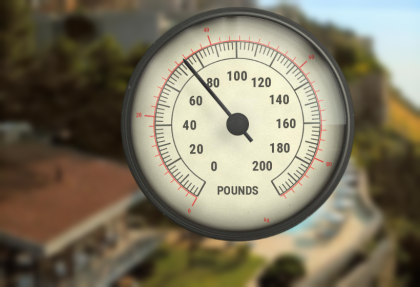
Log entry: 74 lb
